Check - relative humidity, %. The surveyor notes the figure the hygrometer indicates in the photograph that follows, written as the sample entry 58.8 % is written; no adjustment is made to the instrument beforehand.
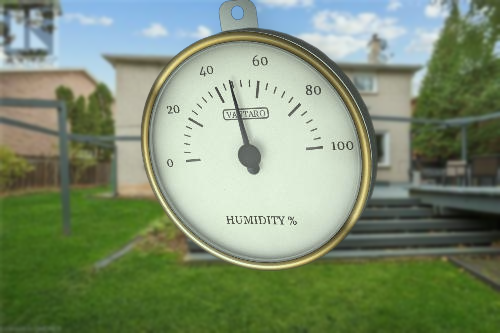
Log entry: 48 %
